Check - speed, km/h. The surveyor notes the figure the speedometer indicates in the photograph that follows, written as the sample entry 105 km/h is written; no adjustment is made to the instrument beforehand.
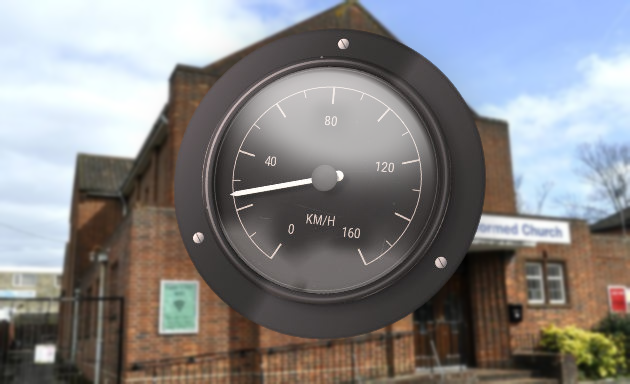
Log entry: 25 km/h
